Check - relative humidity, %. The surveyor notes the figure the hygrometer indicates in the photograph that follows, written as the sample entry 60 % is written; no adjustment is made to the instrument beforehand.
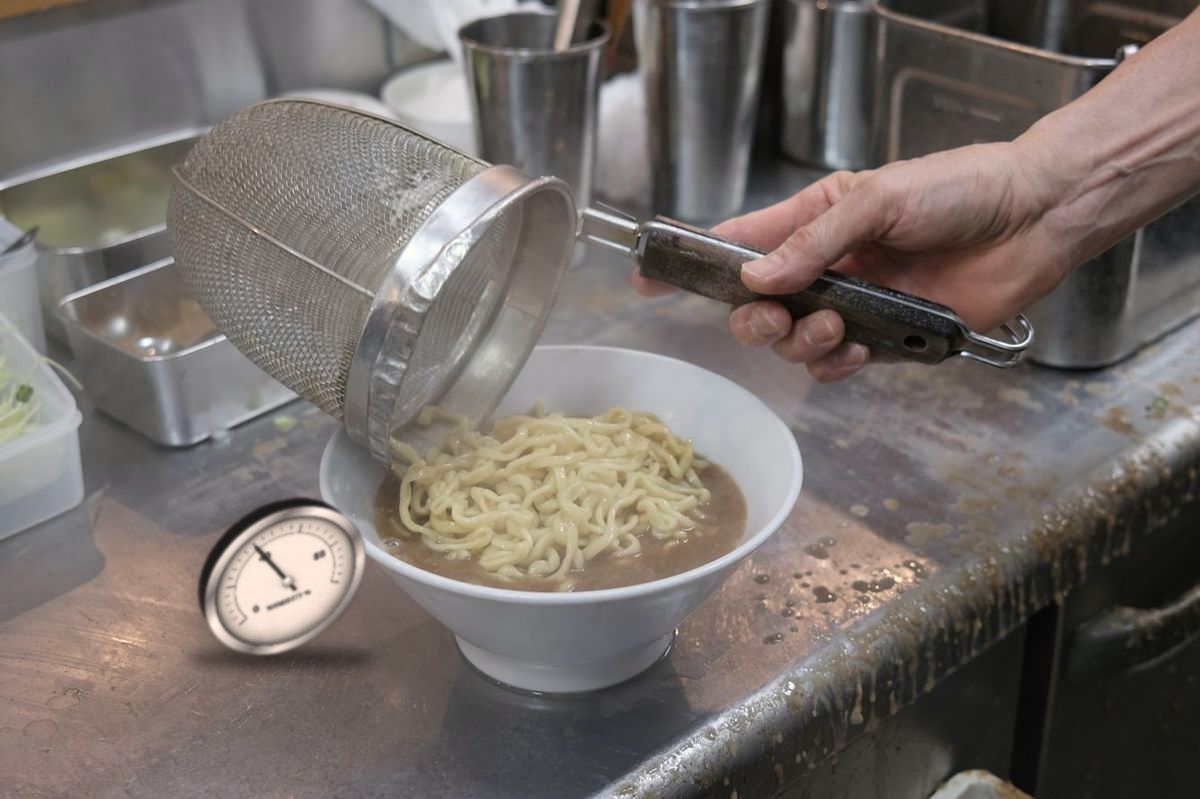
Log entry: 40 %
